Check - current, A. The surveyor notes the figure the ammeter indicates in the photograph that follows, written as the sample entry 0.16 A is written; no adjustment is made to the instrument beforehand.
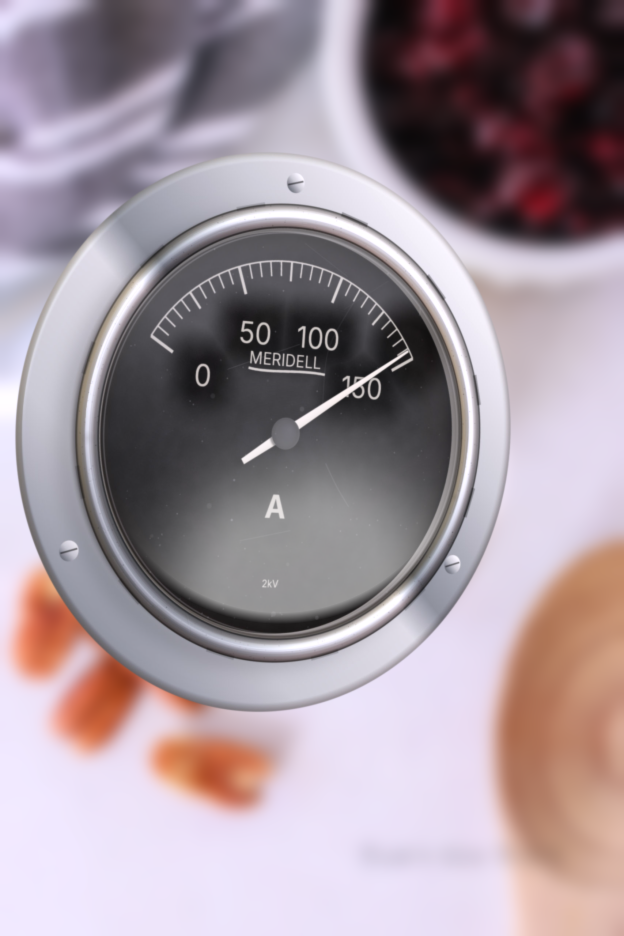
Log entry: 145 A
